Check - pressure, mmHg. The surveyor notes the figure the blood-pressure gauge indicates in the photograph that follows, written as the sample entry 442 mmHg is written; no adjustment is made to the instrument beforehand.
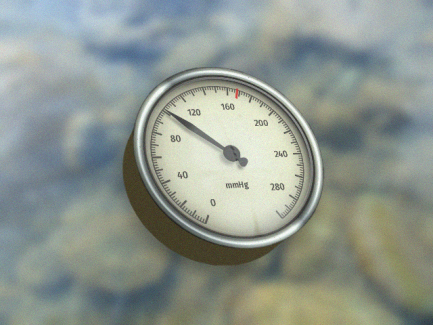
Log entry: 100 mmHg
